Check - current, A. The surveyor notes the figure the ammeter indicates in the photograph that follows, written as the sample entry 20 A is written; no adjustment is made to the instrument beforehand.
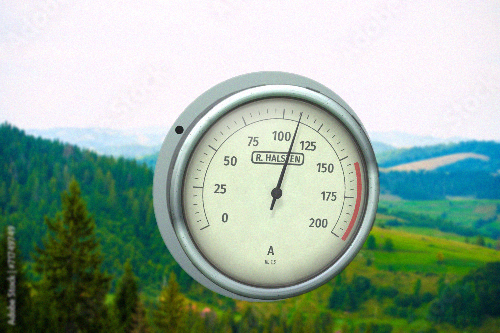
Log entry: 110 A
